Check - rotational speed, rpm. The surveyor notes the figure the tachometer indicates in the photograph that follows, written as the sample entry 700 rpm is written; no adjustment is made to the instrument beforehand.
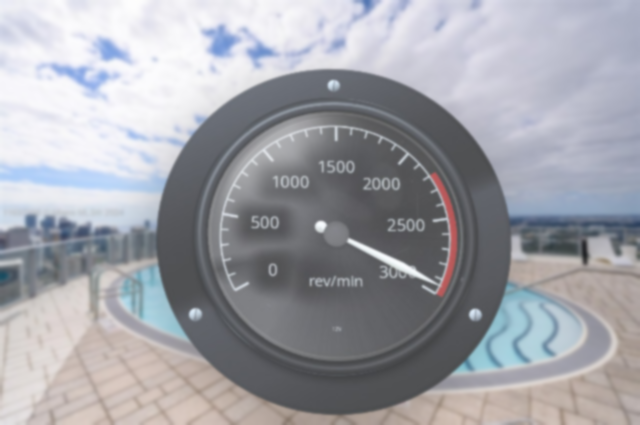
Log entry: 2950 rpm
